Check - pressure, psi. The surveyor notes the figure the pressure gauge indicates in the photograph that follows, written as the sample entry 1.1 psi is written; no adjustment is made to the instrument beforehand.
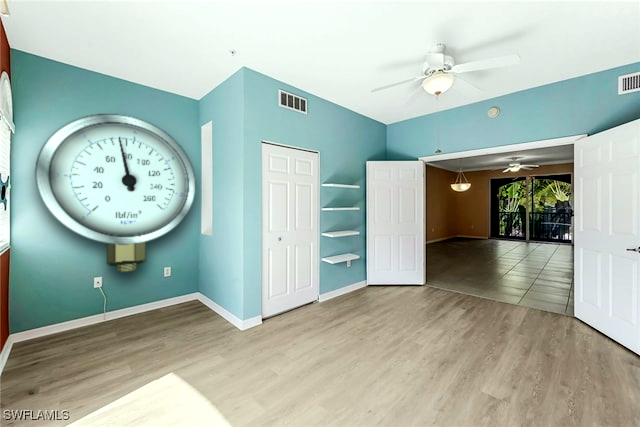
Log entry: 75 psi
